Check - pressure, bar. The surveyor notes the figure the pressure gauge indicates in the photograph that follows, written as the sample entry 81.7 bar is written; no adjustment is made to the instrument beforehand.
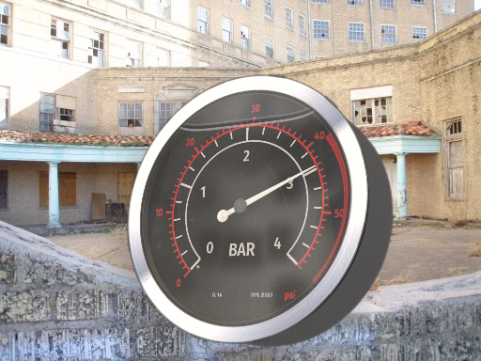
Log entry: 3 bar
